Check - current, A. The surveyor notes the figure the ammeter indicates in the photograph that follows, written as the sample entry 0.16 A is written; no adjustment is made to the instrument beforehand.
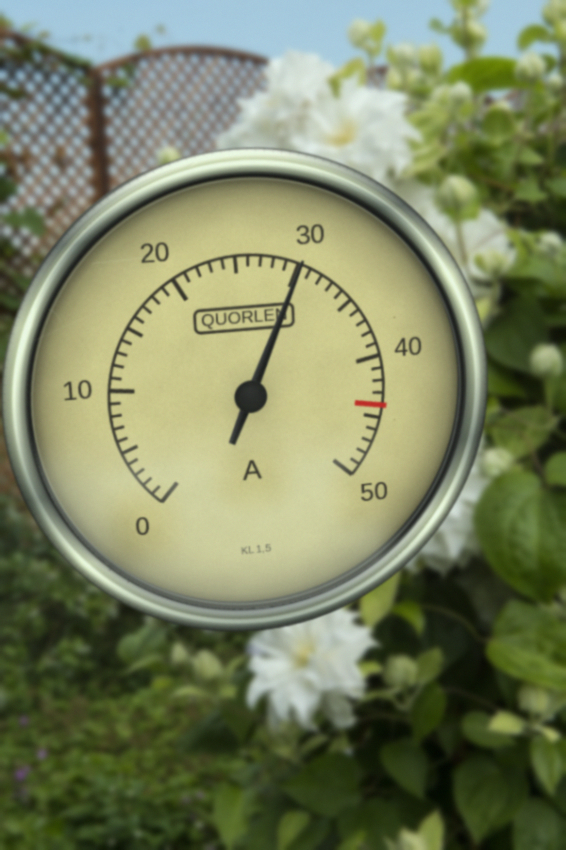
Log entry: 30 A
